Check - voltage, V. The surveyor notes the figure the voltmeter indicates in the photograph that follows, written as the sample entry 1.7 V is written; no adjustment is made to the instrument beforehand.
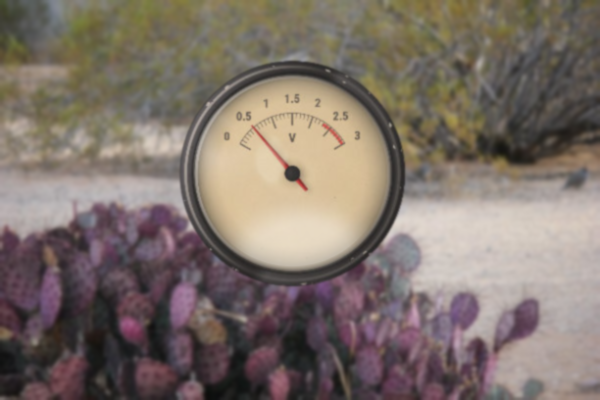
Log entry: 0.5 V
